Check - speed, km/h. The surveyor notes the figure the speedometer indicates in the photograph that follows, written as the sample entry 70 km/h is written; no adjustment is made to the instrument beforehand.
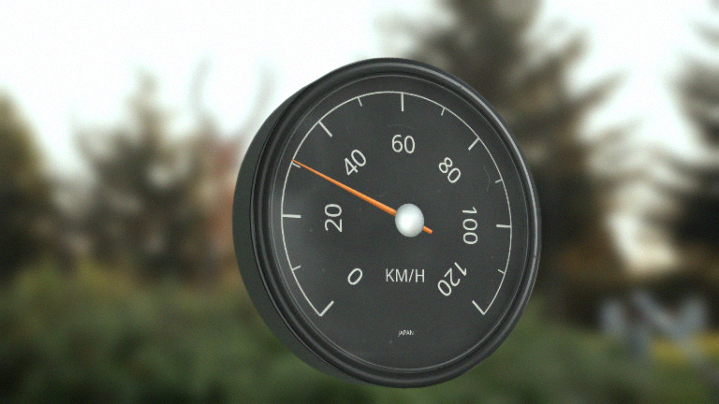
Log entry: 30 km/h
